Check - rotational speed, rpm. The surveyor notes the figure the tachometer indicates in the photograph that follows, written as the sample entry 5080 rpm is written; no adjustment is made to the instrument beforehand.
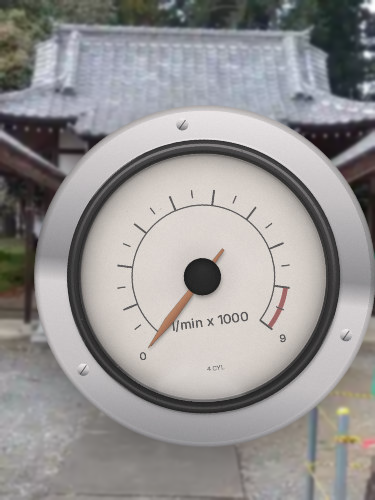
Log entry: 0 rpm
